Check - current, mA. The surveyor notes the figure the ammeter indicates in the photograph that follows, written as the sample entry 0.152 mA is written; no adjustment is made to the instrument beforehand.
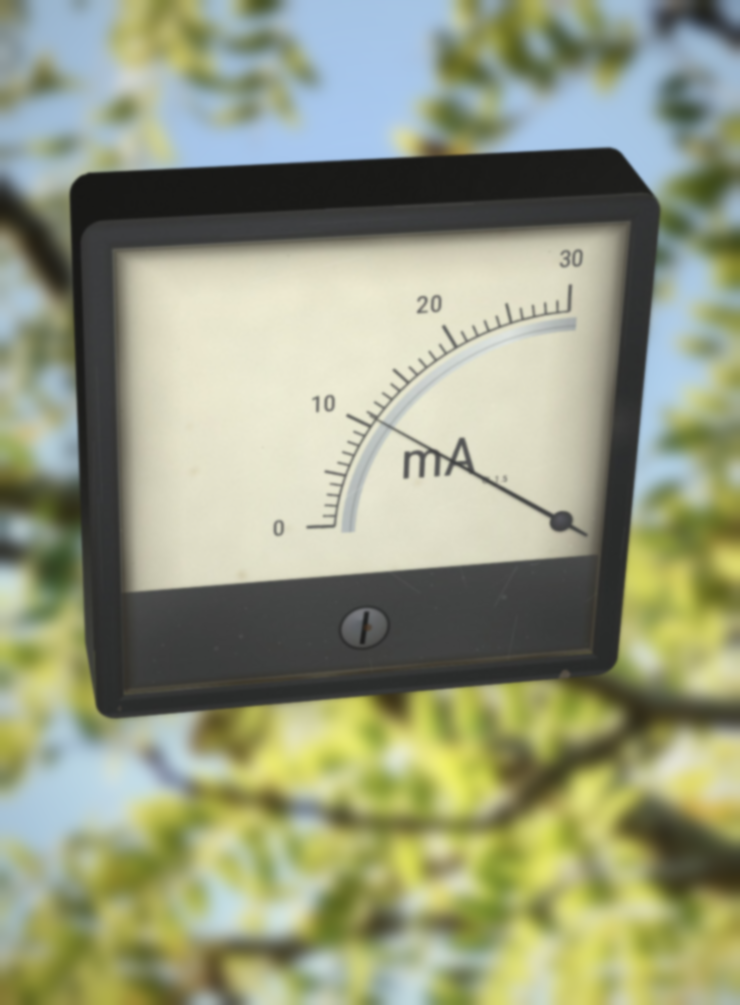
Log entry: 11 mA
